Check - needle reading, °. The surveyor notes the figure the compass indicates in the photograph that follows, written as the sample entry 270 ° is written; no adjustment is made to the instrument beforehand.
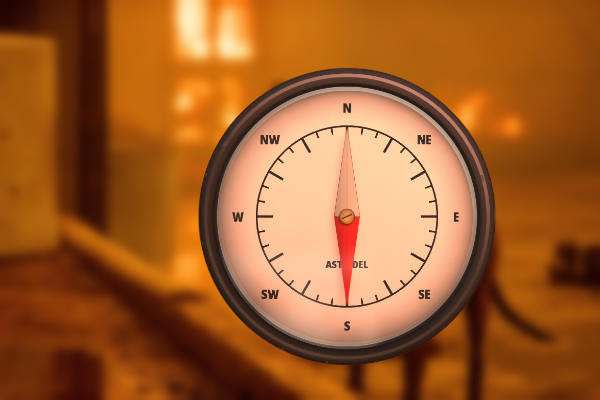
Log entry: 180 °
